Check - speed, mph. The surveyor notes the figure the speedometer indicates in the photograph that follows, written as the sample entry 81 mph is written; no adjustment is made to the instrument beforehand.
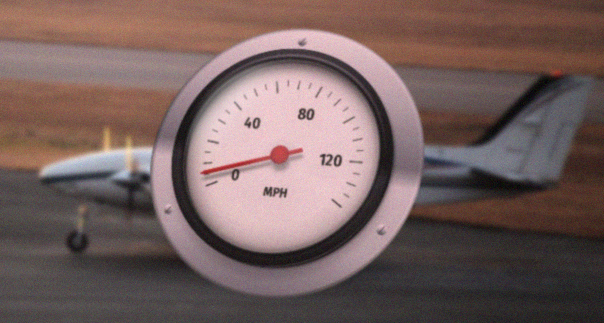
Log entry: 5 mph
